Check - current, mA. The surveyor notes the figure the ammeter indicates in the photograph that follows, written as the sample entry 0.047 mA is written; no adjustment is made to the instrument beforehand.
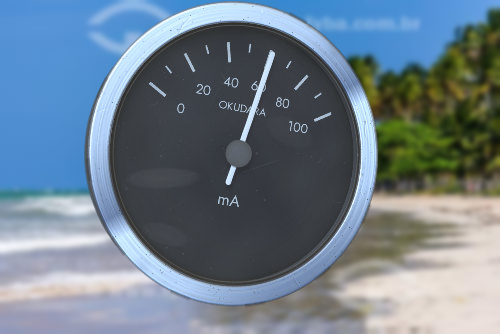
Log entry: 60 mA
